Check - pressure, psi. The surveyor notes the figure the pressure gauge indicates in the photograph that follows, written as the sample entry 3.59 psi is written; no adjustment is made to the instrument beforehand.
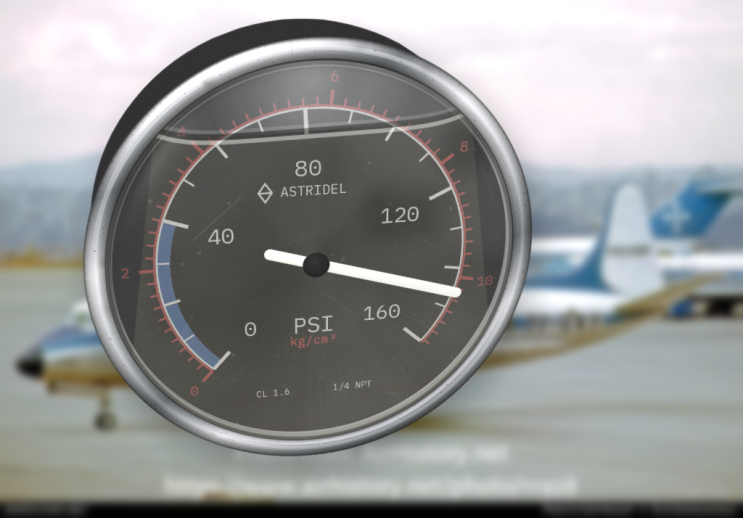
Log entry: 145 psi
